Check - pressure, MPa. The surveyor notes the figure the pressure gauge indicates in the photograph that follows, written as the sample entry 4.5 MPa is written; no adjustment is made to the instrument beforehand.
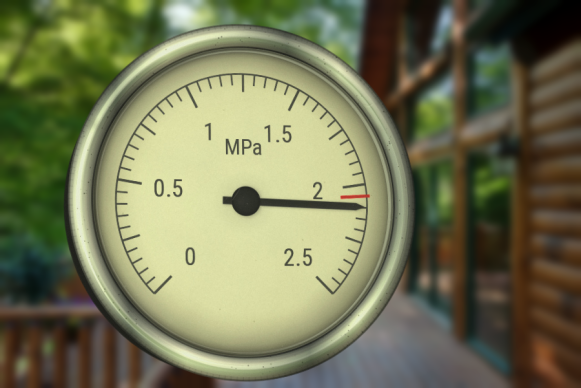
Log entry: 2.1 MPa
